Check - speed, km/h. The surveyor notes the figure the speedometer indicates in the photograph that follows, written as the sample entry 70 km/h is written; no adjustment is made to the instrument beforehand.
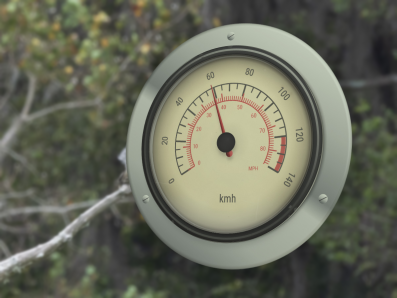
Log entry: 60 km/h
